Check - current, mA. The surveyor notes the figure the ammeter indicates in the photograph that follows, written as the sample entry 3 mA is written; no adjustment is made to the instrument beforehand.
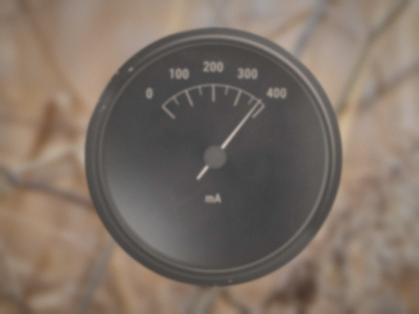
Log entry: 375 mA
